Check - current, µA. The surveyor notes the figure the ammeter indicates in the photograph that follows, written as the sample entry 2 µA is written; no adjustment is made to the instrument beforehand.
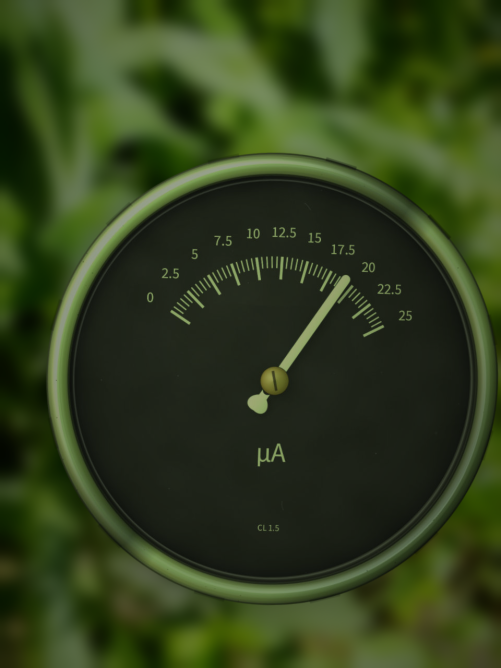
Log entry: 19 µA
